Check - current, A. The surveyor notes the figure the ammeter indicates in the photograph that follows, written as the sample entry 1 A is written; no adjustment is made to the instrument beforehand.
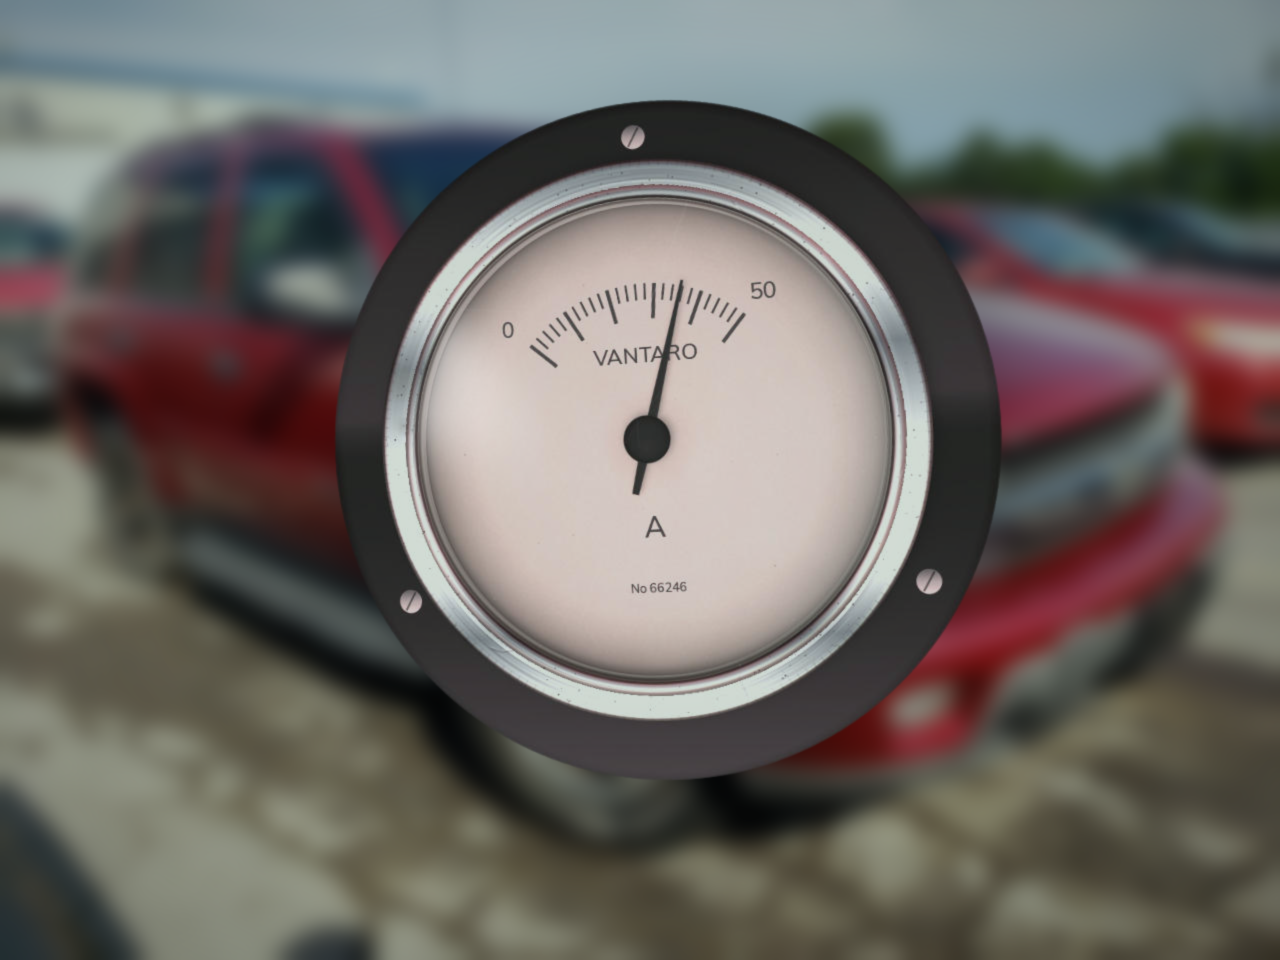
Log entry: 36 A
